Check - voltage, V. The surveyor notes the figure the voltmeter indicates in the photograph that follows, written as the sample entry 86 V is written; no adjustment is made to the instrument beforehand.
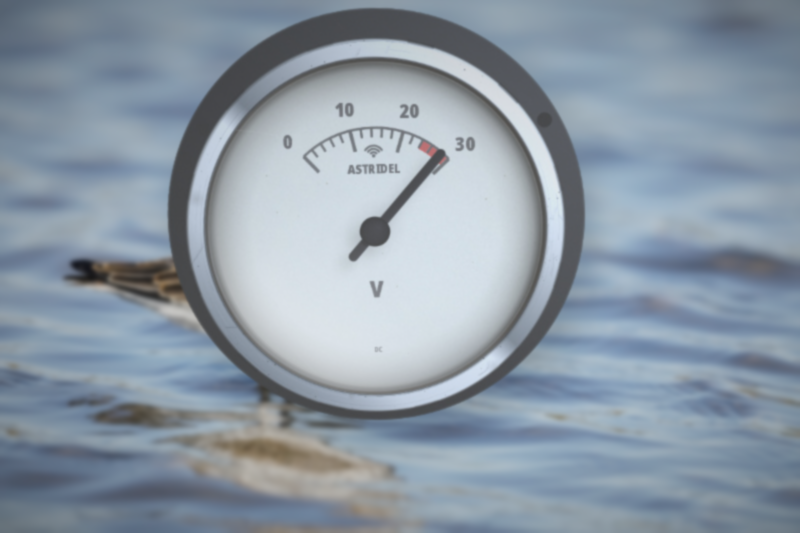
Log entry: 28 V
